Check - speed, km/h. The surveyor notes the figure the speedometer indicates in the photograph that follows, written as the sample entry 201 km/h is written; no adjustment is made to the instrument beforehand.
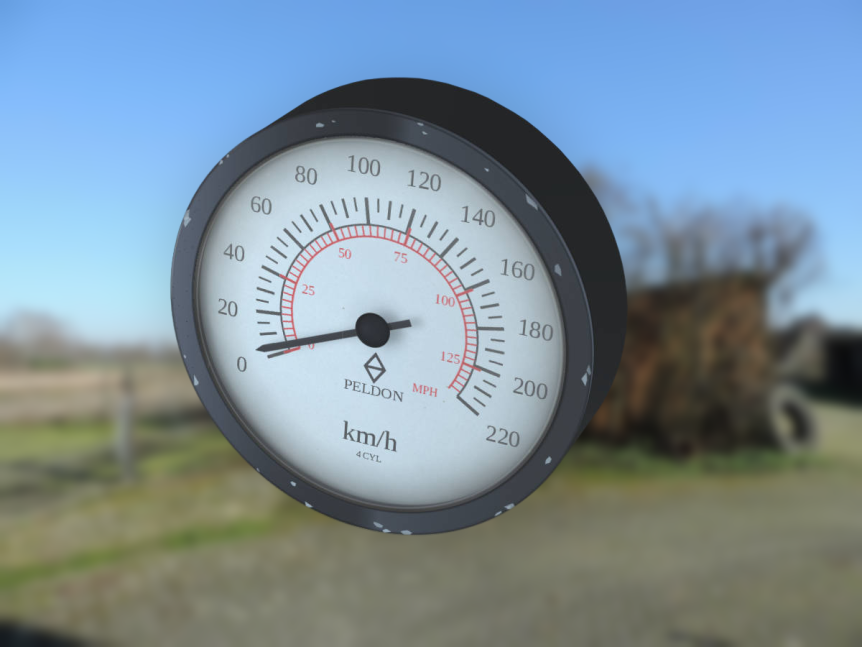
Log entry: 5 km/h
